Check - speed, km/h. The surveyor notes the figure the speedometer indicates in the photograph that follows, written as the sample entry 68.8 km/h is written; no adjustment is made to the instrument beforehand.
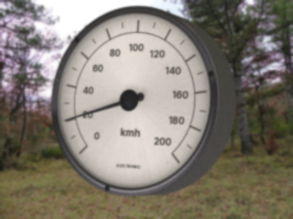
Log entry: 20 km/h
